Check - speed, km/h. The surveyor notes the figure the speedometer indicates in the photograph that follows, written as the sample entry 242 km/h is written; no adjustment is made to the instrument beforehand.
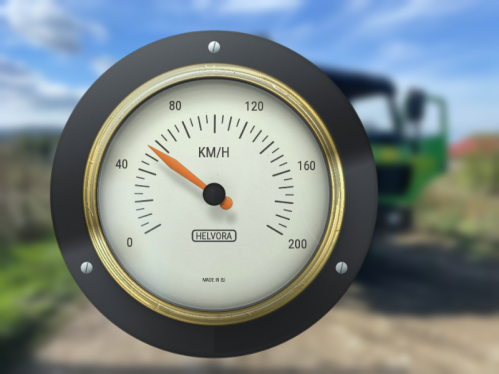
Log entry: 55 km/h
